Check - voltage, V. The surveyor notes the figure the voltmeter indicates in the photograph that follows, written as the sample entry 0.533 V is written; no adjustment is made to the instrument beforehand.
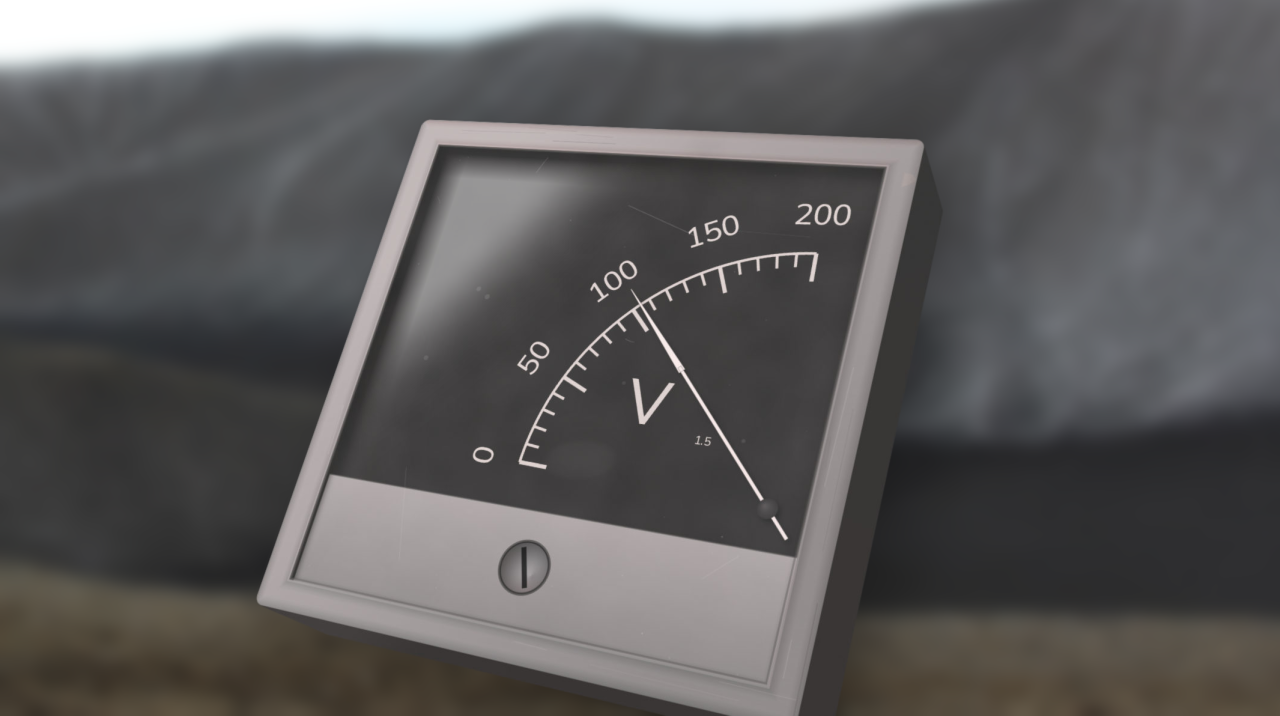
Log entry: 105 V
